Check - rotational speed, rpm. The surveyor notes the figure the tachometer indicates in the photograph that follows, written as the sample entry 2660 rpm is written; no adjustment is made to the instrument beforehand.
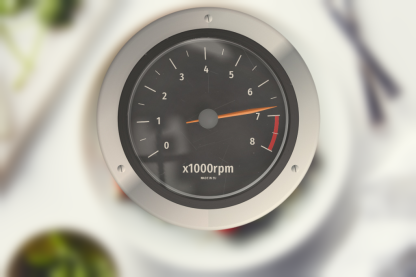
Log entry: 6750 rpm
